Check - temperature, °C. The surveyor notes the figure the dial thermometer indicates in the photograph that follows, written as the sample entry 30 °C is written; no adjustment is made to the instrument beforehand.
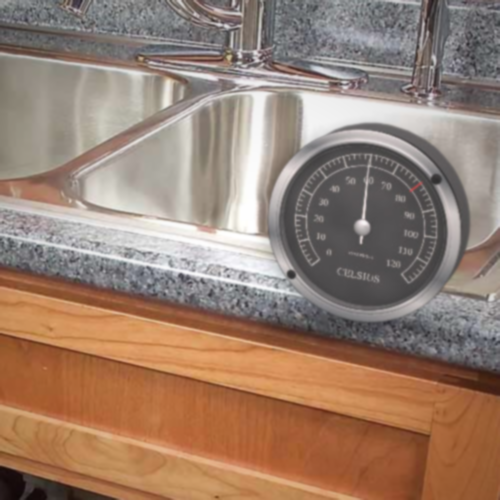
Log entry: 60 °C
